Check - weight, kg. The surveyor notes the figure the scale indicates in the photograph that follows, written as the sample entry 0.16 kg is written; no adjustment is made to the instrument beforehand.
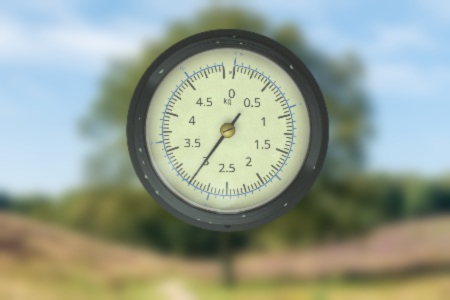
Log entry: 3 kg
